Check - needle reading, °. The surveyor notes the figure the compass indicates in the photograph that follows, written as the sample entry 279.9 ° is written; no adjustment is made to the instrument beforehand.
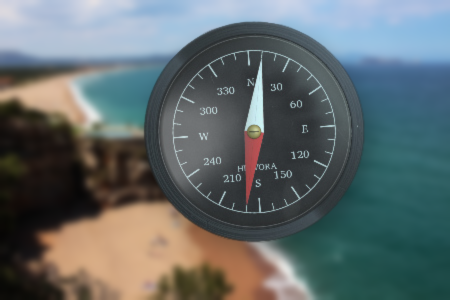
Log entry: 190 °
